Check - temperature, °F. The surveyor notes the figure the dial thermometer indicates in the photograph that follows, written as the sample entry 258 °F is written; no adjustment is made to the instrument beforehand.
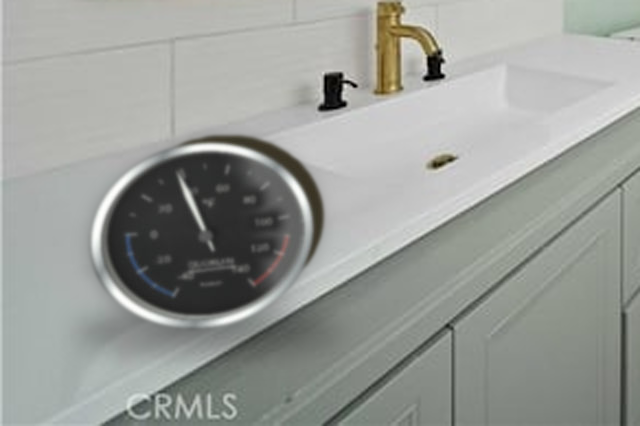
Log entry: 40 °F
